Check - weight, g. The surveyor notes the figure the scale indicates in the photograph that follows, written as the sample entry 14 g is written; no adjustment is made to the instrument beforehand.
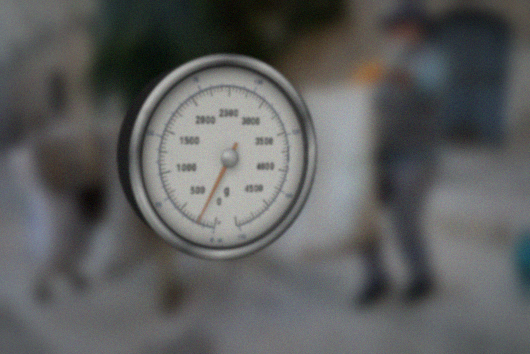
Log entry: 250 g
